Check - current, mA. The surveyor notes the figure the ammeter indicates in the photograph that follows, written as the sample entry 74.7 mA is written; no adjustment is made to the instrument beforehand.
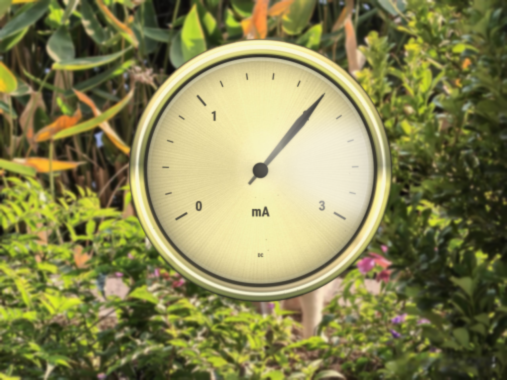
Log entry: 2 mA
